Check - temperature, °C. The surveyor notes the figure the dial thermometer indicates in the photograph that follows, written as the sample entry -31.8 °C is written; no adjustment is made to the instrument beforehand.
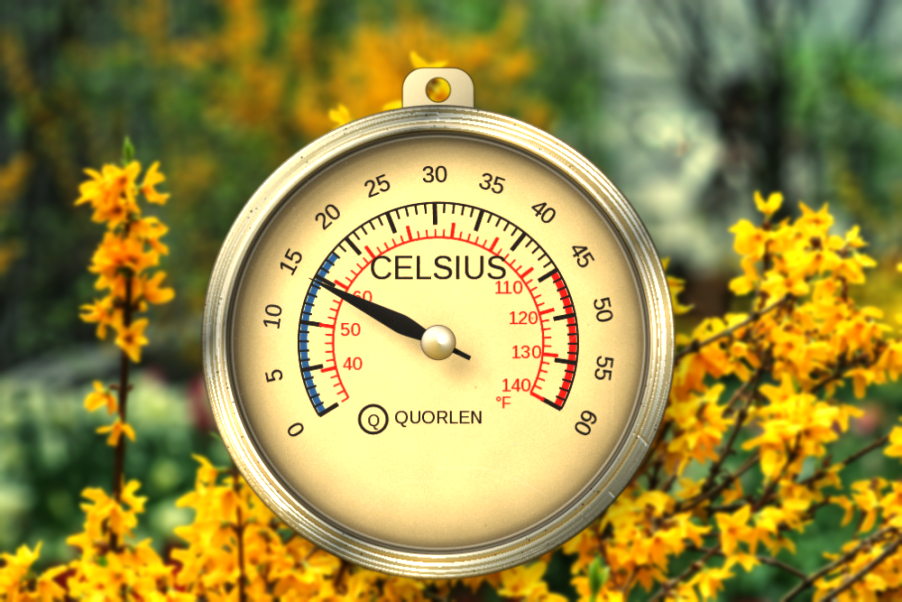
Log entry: 14.5 °C
